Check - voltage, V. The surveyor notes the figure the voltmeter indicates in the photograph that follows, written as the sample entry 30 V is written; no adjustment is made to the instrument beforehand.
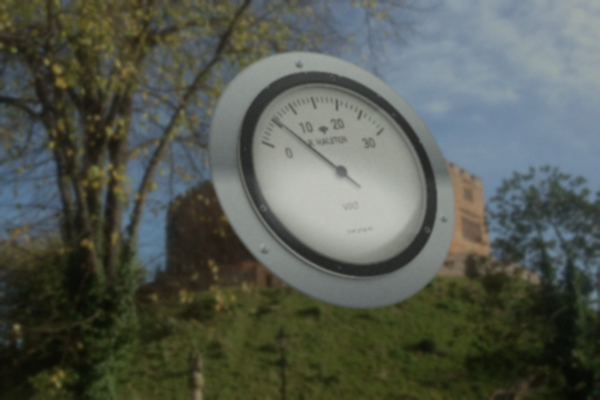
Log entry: 5 V
